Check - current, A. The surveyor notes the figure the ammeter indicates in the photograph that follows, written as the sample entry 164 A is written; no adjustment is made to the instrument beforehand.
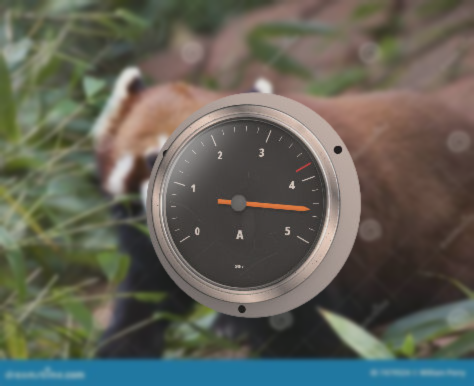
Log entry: 4.5 A
